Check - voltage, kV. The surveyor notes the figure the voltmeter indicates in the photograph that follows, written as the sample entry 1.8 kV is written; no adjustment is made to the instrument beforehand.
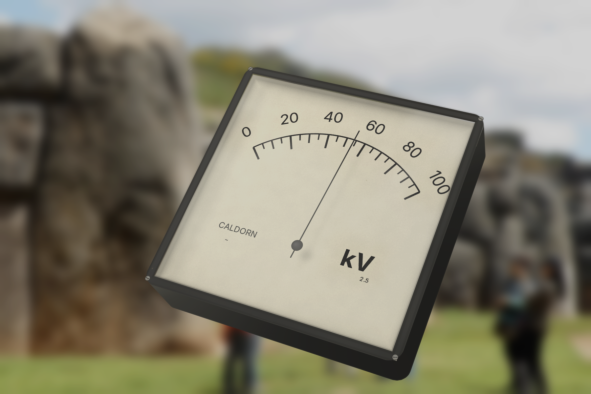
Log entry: 55 kV
